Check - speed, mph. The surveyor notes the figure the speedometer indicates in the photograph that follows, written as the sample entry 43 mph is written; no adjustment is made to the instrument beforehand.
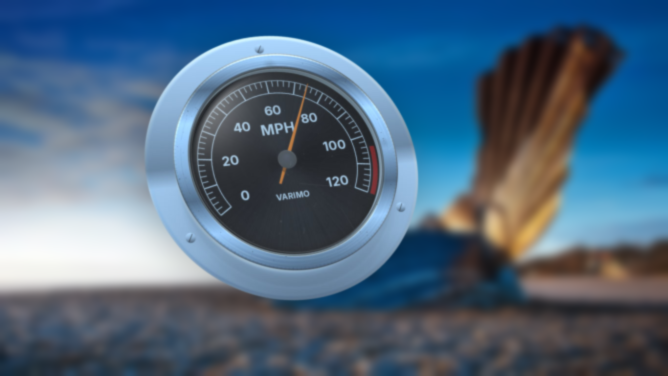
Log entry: 74 mph
